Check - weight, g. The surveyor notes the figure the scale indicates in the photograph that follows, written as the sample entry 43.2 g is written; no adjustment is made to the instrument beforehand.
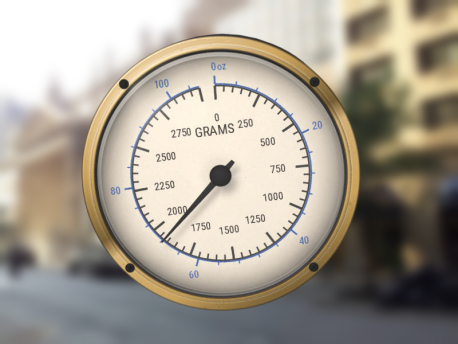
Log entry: 1925 g
